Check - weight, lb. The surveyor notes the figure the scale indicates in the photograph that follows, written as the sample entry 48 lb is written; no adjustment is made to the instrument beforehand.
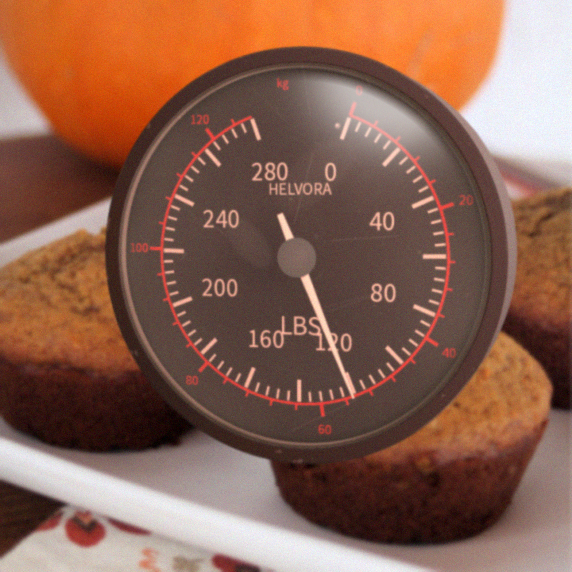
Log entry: 120 lb
